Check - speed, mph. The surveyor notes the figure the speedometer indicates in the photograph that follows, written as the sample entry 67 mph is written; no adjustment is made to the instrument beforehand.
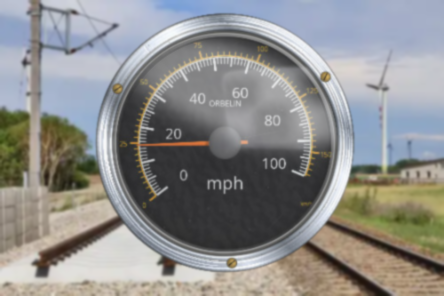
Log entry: 15 mph
